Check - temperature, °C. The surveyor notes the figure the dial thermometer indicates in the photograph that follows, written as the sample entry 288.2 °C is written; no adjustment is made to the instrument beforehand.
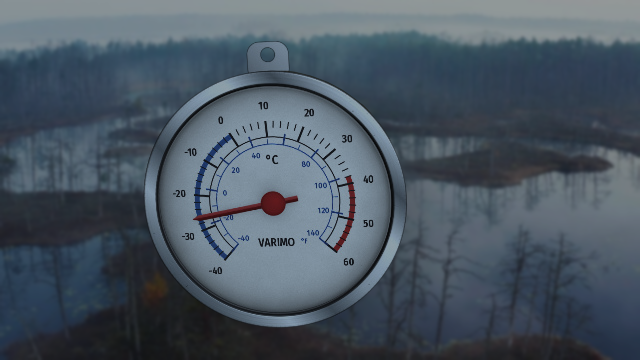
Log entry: -26 °C
